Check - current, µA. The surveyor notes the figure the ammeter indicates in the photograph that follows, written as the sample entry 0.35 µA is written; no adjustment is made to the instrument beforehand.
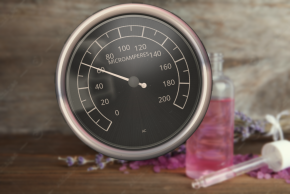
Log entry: 60 µA
